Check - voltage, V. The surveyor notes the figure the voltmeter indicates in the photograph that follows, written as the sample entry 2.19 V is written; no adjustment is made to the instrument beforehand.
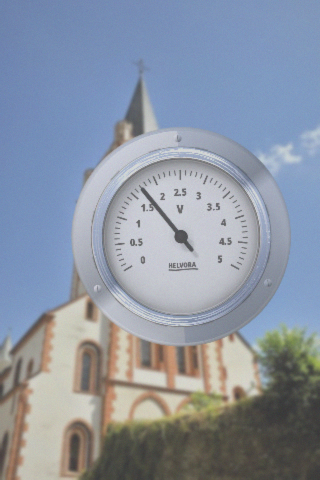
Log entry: 1.7 V
